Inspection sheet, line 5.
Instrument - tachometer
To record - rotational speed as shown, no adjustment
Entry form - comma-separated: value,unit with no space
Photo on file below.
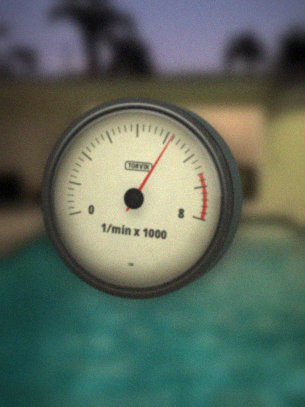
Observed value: 5200,rpm
